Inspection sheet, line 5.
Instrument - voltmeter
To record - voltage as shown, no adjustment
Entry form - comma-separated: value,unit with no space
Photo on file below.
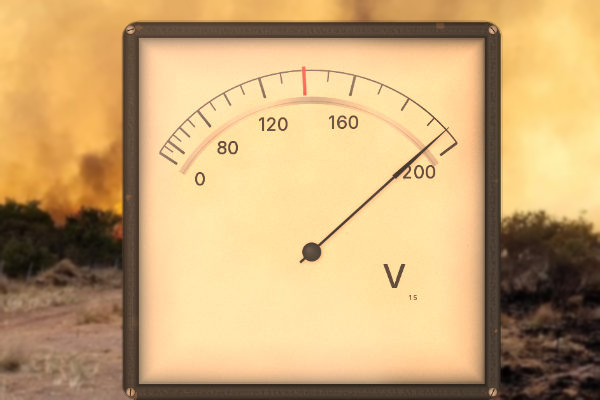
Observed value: 195,V
